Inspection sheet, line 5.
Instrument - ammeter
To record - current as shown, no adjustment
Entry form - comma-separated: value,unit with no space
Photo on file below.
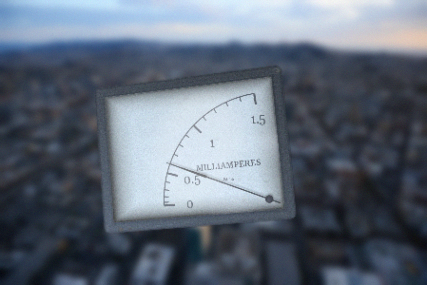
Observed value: 0.6,mA
